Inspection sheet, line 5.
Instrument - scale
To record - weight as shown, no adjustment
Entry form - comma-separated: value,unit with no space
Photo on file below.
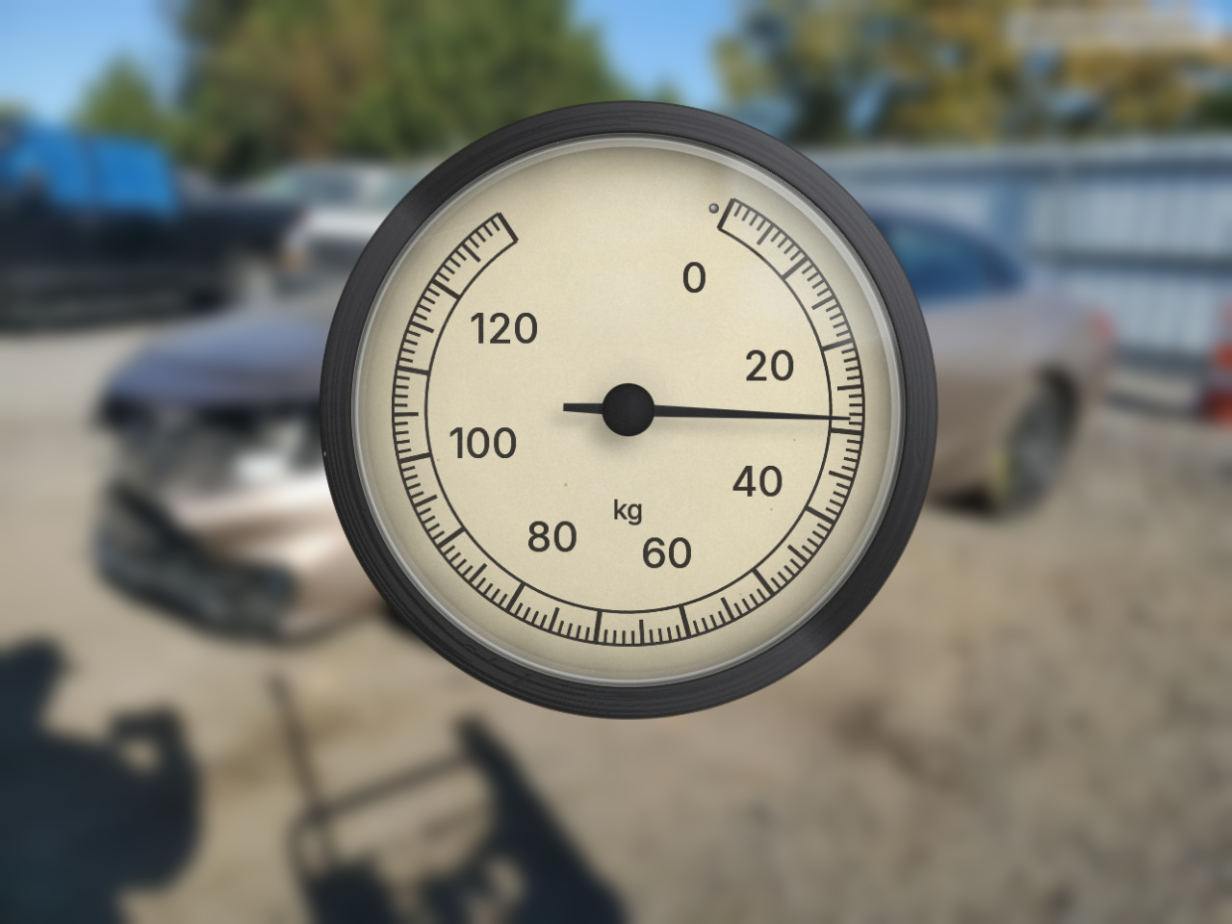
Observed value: 28.5,kg
